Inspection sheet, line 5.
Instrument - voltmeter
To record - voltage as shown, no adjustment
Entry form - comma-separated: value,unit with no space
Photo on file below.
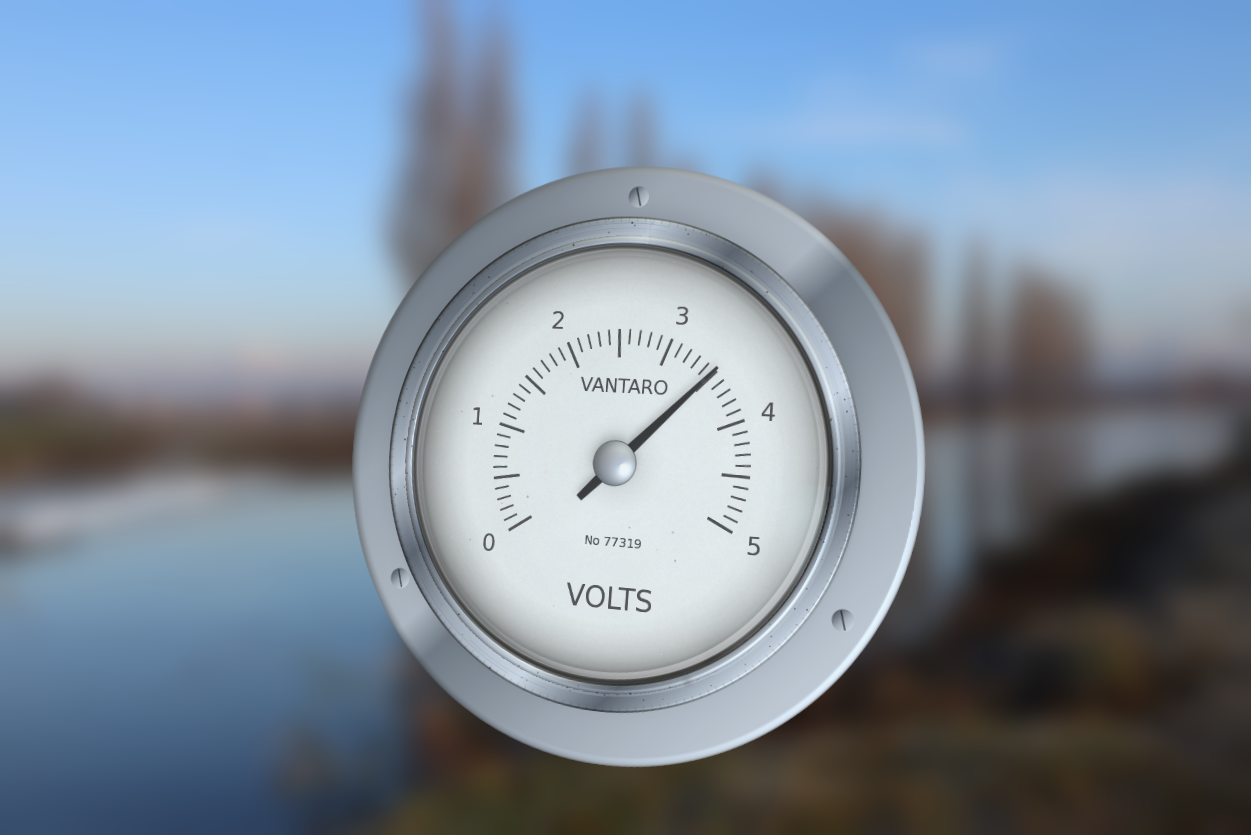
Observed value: 3.5,V
